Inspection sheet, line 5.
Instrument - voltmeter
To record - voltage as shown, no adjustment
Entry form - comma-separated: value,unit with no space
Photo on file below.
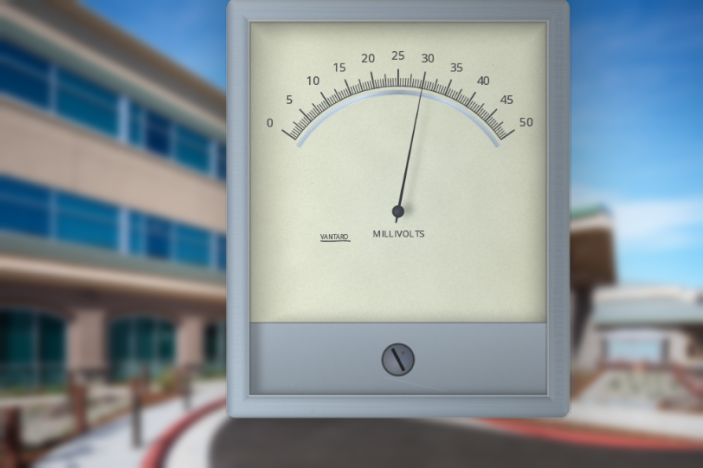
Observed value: 30,mV
